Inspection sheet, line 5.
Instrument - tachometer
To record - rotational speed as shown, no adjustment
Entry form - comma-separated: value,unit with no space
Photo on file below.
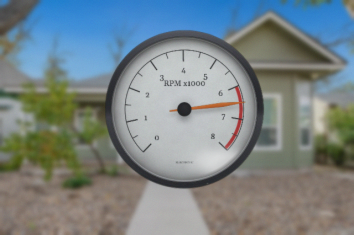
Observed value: 6500,rpm
